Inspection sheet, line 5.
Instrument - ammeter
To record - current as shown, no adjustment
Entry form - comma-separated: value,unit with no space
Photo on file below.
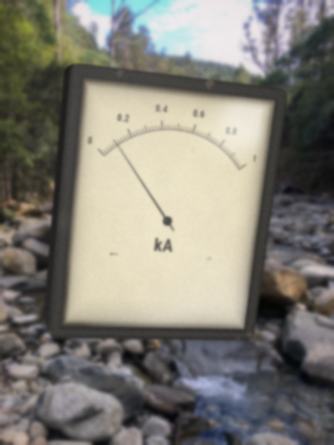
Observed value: 0.1,kA
